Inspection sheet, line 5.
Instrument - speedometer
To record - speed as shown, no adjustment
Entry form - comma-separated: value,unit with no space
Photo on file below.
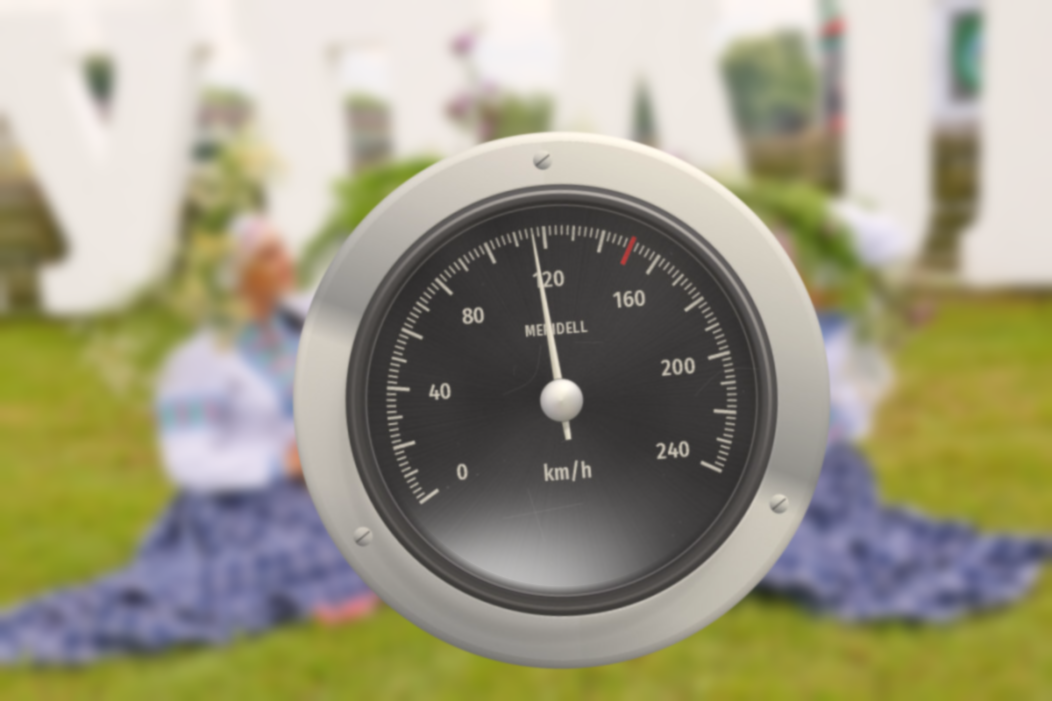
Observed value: 116,km/h
